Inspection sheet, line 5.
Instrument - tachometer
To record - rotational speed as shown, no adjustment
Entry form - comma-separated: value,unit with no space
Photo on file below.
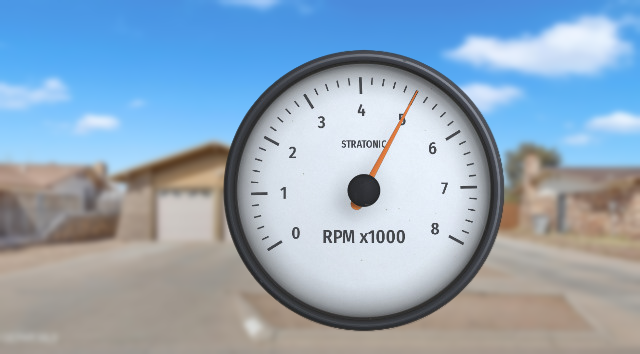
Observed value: 5000,rpm
